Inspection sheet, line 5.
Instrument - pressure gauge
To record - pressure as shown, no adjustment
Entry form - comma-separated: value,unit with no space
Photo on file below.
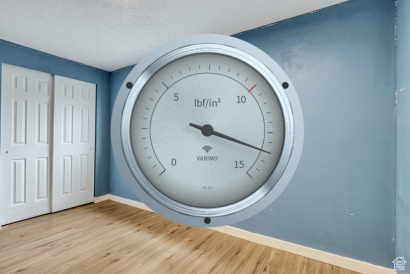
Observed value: 13.5,psi
